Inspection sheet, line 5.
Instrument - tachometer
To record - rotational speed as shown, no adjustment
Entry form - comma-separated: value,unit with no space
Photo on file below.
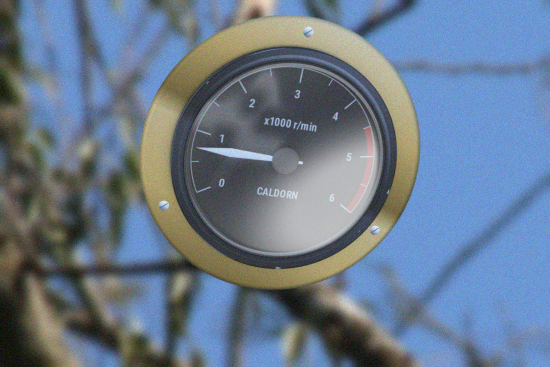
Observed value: 750,rpm
